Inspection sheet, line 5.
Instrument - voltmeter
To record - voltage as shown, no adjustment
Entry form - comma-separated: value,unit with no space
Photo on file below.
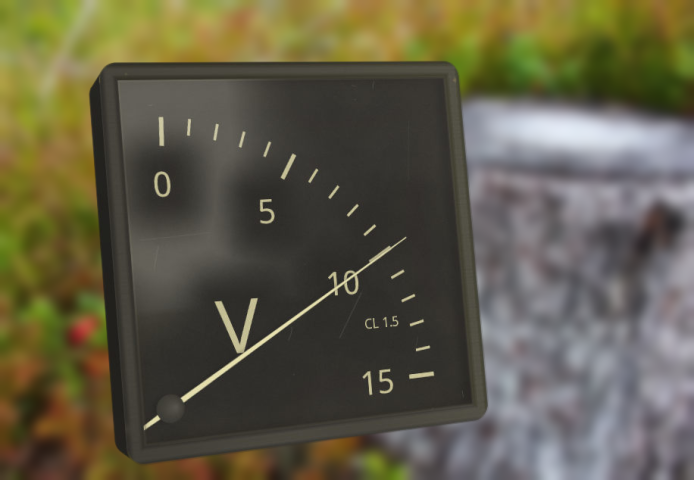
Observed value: 10,V
